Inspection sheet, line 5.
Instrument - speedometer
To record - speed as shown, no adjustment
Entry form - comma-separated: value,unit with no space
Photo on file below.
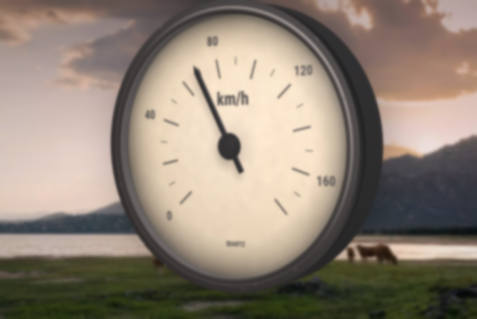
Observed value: 70,km/h
